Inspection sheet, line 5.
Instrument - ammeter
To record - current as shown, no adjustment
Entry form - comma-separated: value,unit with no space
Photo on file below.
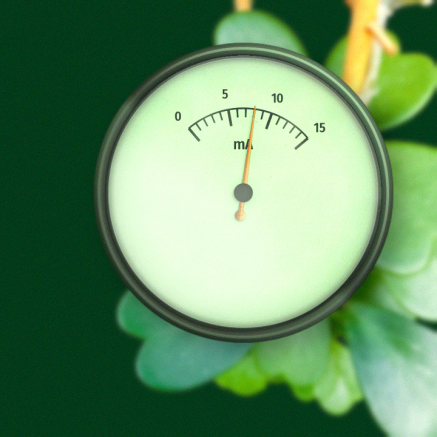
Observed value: 8,mA
